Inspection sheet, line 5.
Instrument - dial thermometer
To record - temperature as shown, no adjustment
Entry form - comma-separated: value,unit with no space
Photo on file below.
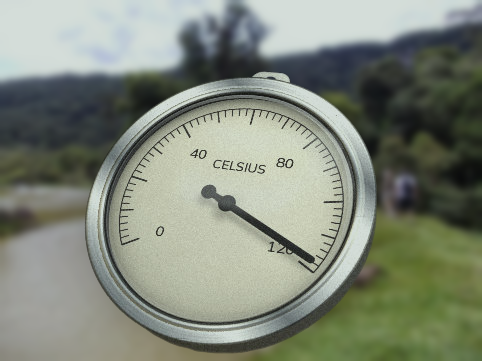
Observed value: 118,°C
